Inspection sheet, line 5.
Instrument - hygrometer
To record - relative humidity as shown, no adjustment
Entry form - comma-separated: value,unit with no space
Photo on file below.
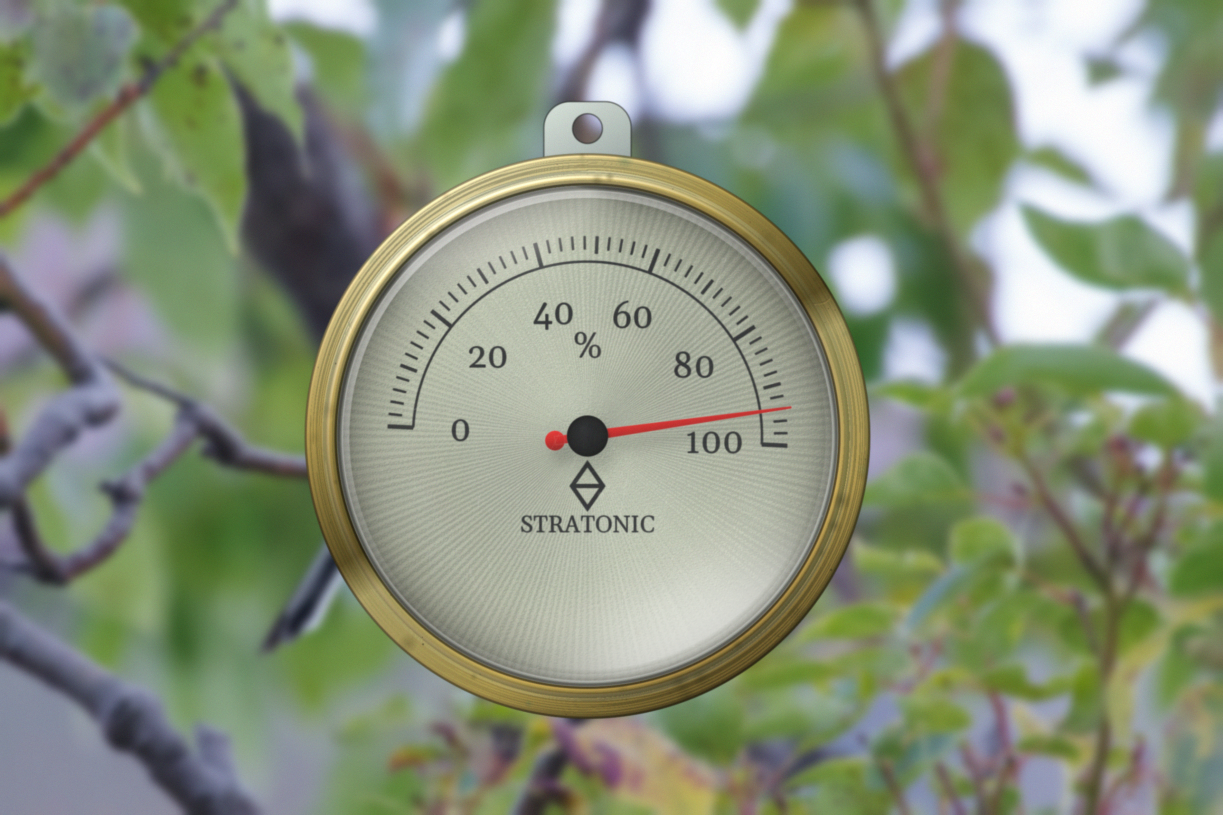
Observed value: 94,%
